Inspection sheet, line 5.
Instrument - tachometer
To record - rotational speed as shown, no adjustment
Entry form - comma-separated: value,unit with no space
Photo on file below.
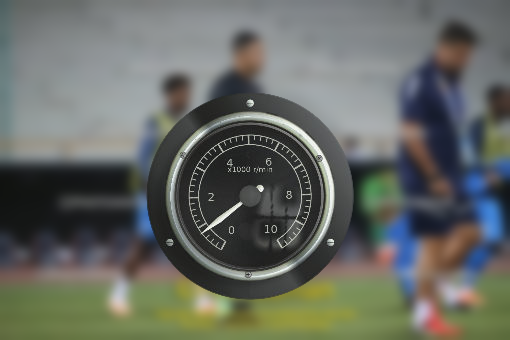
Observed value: 800,rpm
